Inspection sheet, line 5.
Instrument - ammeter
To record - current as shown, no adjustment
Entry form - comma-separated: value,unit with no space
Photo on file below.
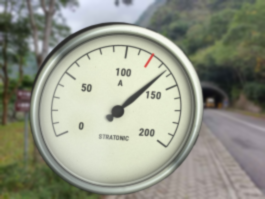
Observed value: 135,A
